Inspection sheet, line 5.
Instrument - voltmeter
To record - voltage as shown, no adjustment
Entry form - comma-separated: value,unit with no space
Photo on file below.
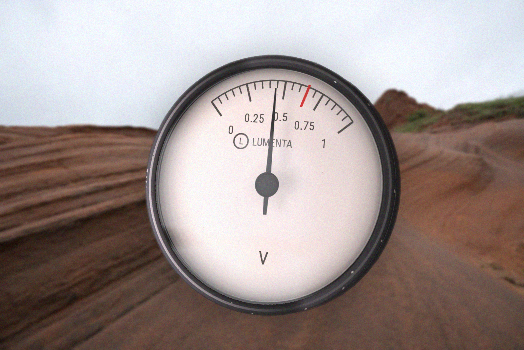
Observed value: 0.45,V
